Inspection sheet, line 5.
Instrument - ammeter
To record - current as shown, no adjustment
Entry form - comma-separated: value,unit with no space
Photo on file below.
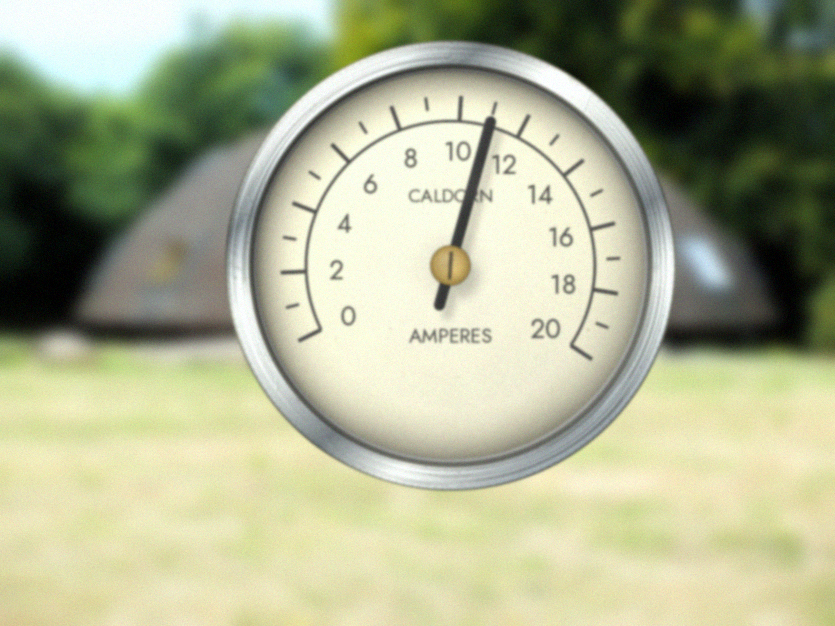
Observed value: 11,A
